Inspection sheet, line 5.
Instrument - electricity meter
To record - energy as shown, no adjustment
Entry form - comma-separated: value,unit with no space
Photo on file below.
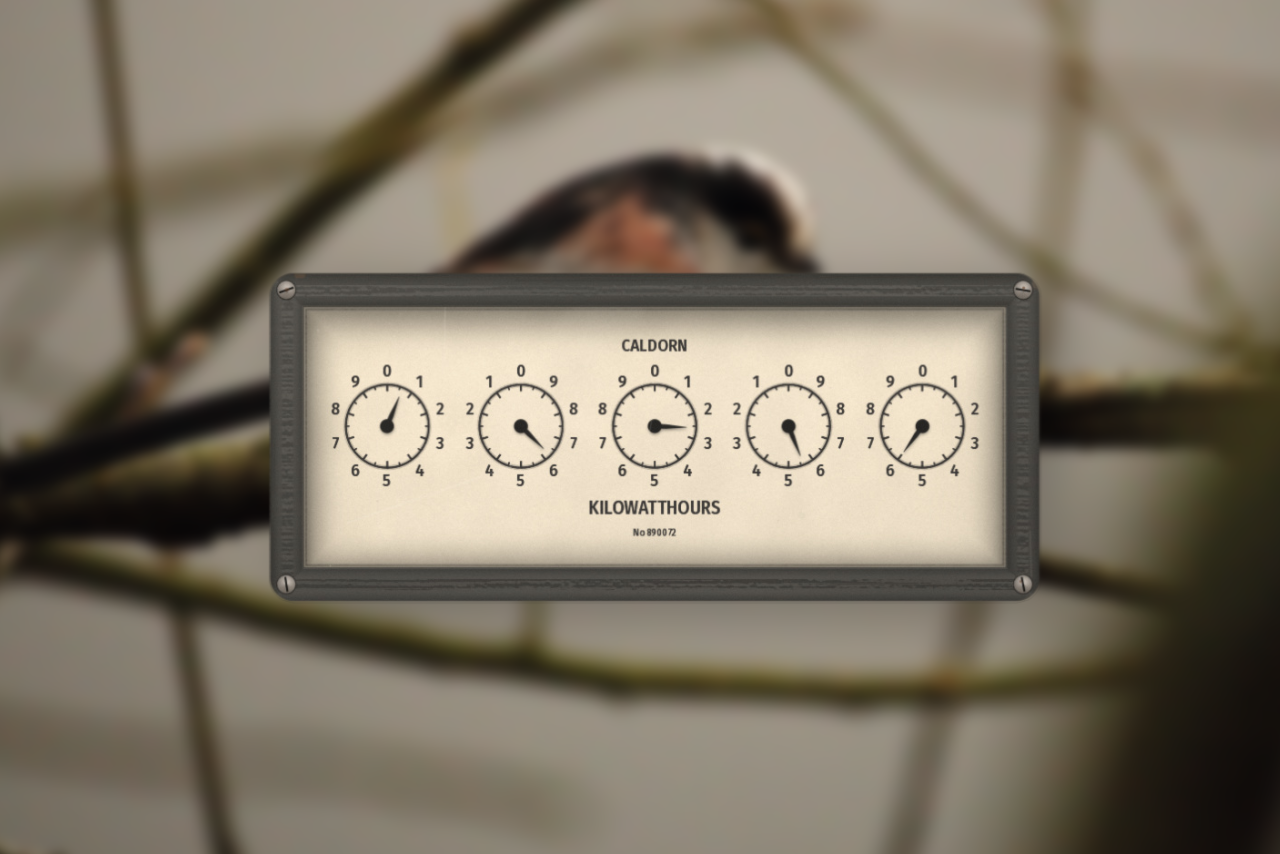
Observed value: 6256,kWh
